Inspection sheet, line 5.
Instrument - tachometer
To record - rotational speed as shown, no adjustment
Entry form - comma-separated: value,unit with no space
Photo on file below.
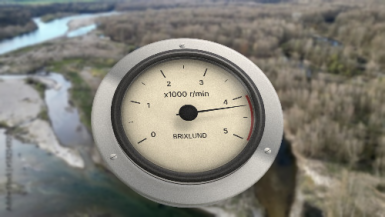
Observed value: 4250,rpm
